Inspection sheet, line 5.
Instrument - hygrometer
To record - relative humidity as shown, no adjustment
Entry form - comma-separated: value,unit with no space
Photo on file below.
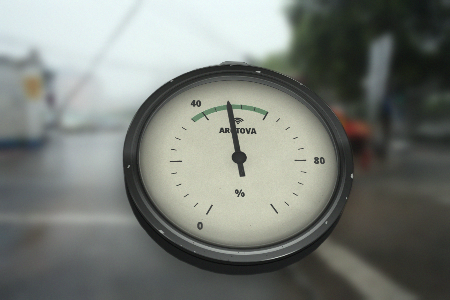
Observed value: 48,%
